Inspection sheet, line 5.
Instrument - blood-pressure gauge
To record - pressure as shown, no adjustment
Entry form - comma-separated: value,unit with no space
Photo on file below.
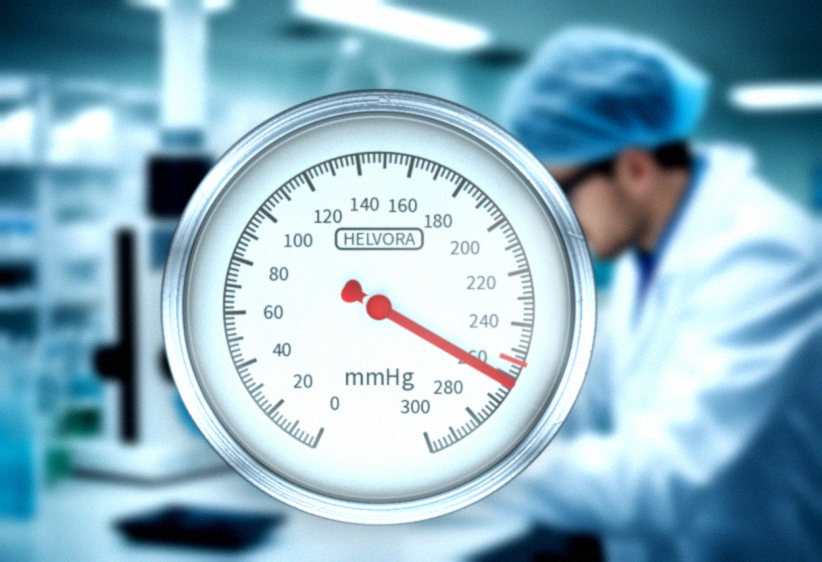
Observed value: 262,mmHg
